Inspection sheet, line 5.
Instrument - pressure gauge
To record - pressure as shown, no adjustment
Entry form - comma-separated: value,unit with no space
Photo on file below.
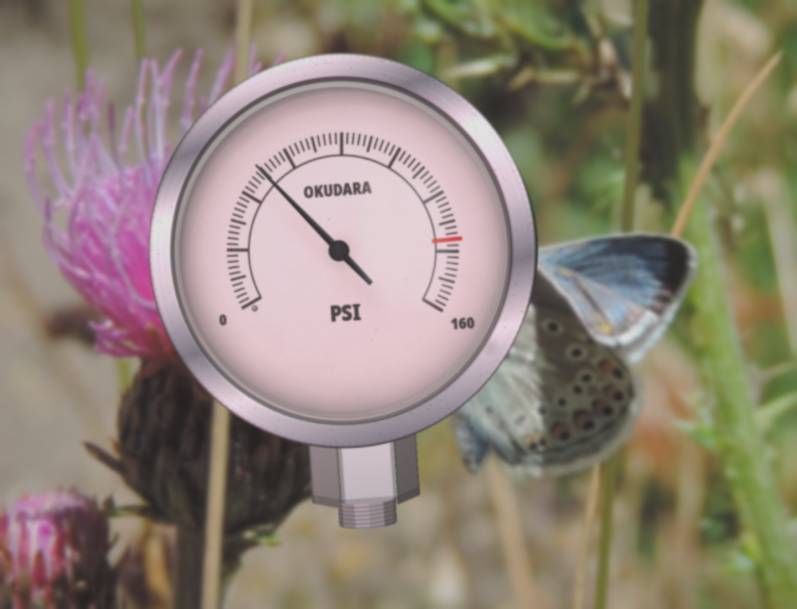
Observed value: 50,psi
